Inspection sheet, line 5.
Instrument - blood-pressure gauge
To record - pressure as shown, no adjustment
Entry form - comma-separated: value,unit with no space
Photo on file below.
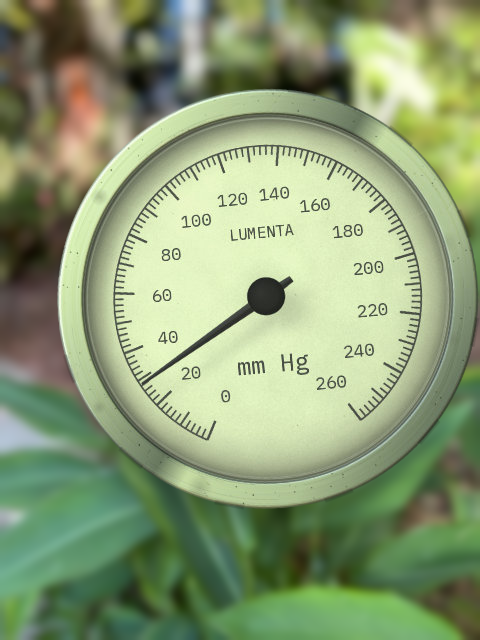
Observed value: 28,mmHg
